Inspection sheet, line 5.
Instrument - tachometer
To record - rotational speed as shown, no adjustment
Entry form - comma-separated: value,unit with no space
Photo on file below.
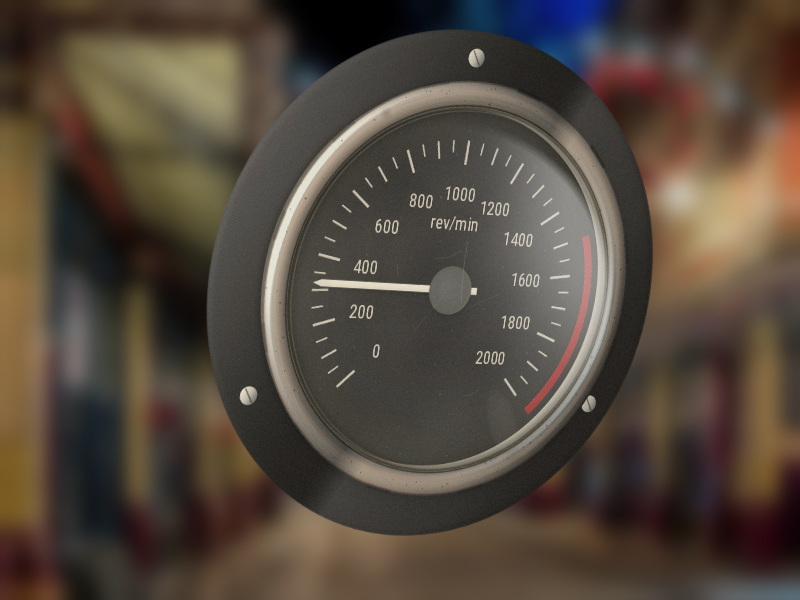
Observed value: 325,rpm
